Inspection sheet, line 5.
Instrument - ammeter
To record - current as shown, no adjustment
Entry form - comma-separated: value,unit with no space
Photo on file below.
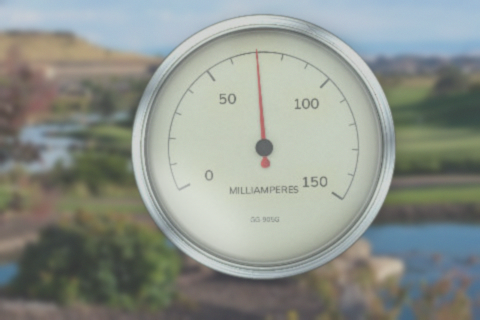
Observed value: 70,mA
